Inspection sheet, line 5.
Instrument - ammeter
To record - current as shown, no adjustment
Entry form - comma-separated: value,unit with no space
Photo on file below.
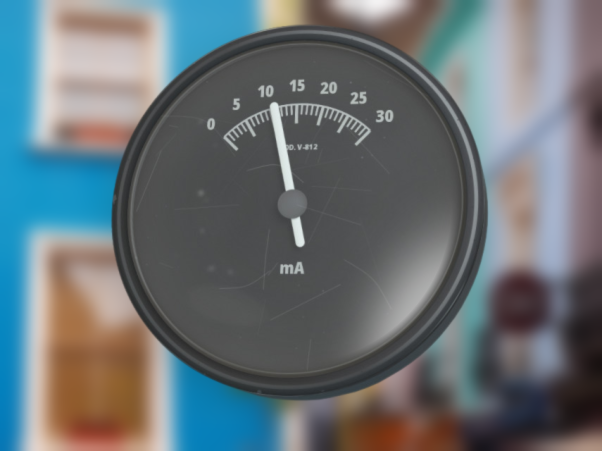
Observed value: 11,mA
